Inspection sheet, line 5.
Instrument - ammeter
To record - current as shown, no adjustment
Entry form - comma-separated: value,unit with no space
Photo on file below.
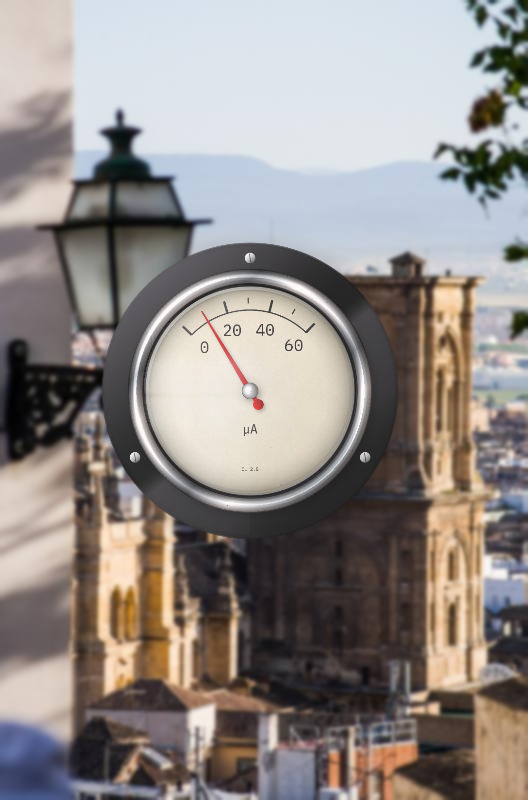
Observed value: 10,µA
